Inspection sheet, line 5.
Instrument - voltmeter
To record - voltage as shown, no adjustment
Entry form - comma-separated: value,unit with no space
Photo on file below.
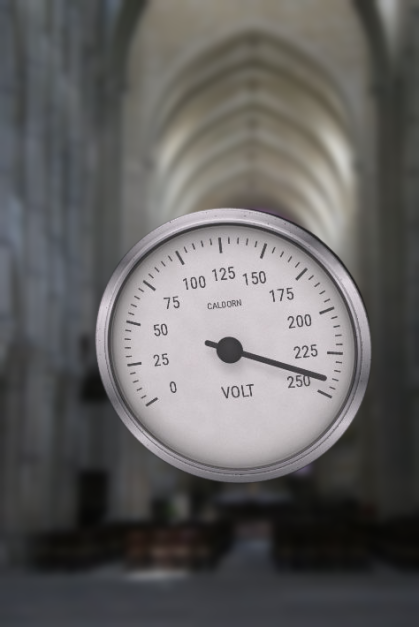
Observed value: 240,V
